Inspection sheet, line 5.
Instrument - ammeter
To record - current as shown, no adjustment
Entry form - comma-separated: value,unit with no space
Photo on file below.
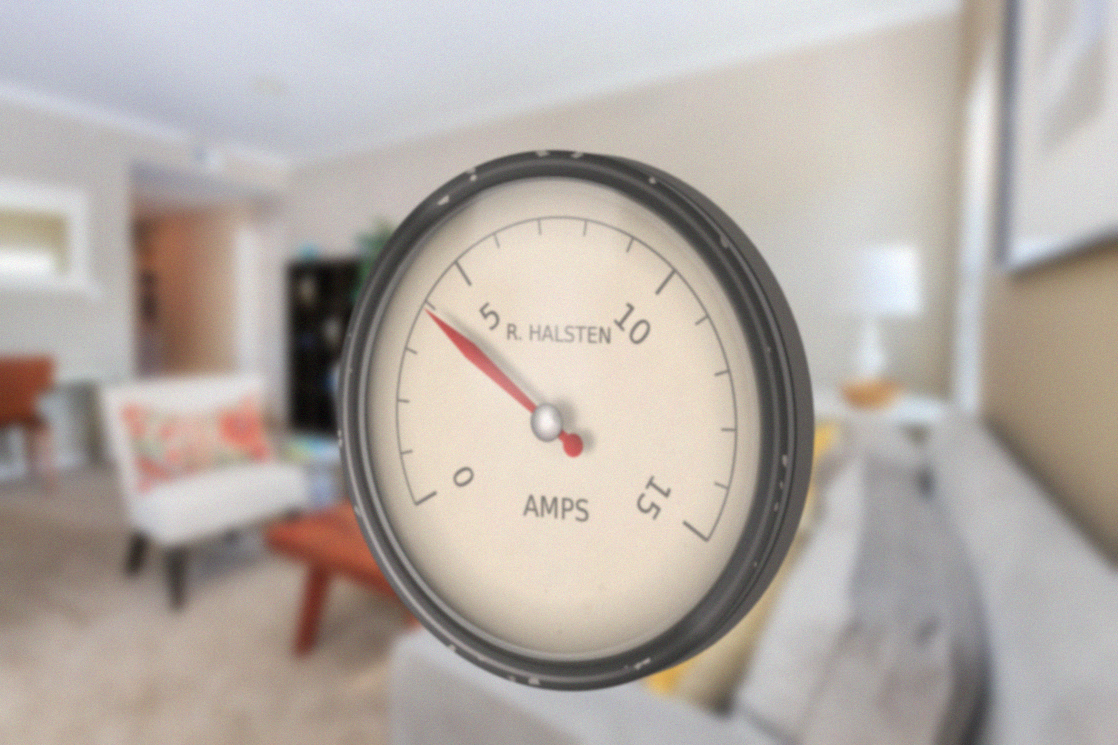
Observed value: 4,A
